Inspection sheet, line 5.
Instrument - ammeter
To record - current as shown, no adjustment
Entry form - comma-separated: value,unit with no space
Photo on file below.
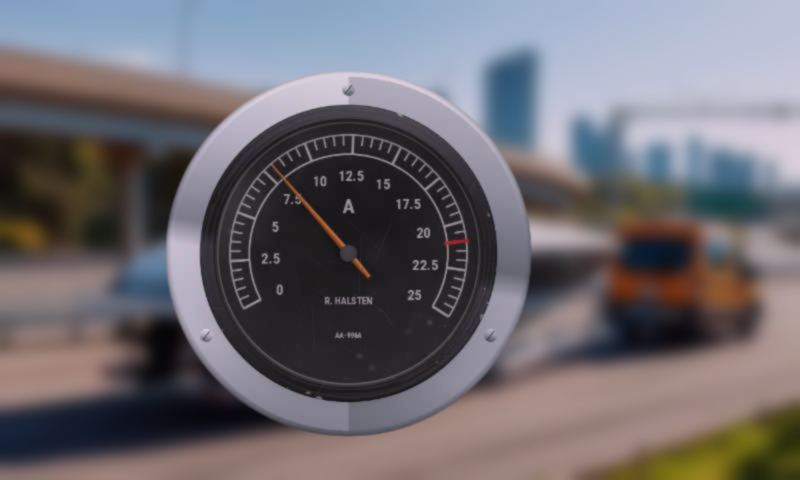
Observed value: 8,A
